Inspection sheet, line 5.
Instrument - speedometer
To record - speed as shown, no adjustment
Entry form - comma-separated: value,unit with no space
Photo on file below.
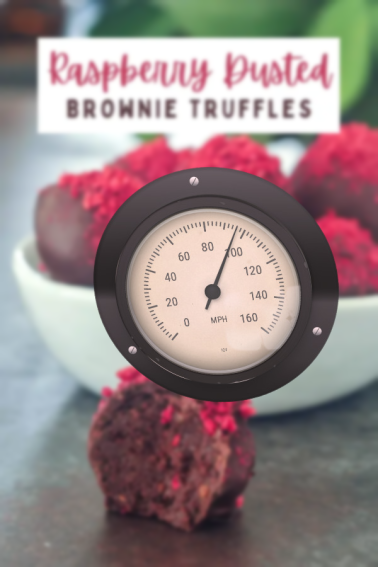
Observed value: 96,mph
